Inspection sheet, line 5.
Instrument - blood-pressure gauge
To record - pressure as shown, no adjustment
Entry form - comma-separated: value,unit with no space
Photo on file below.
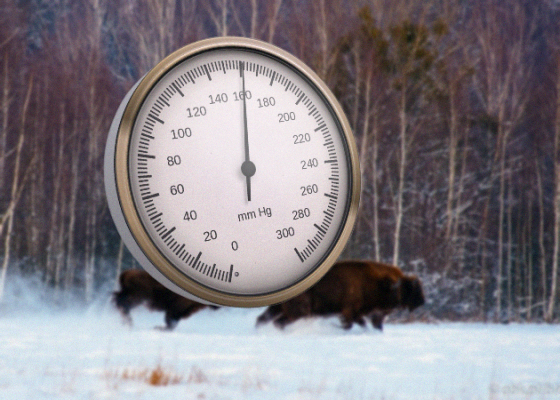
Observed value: 160,mmHg
